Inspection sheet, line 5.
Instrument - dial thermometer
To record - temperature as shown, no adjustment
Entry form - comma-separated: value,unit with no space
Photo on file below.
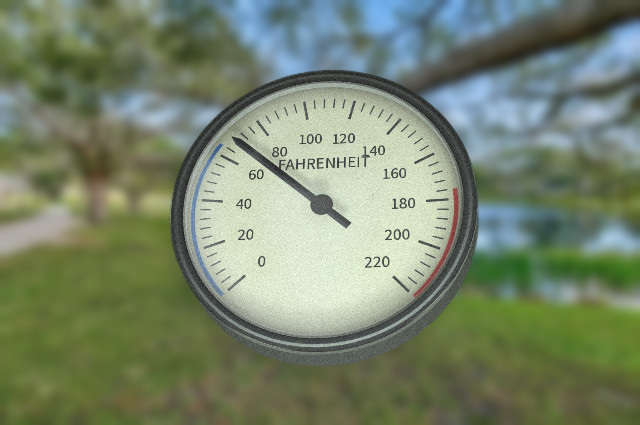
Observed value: 68,°F
